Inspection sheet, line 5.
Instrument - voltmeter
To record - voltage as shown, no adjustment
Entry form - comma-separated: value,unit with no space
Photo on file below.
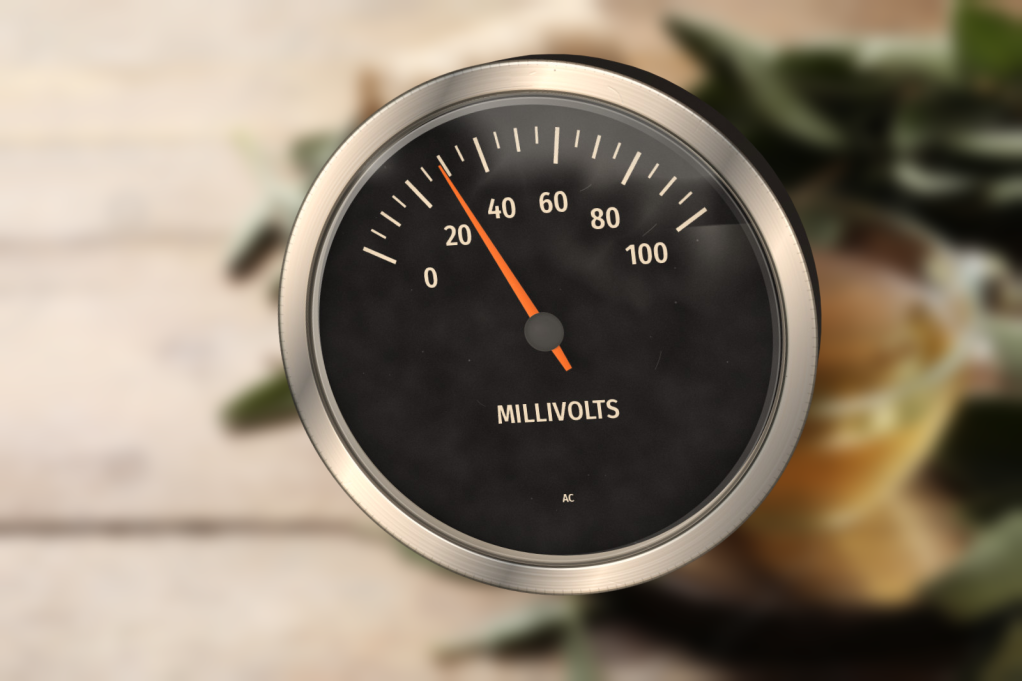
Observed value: 30,mV
